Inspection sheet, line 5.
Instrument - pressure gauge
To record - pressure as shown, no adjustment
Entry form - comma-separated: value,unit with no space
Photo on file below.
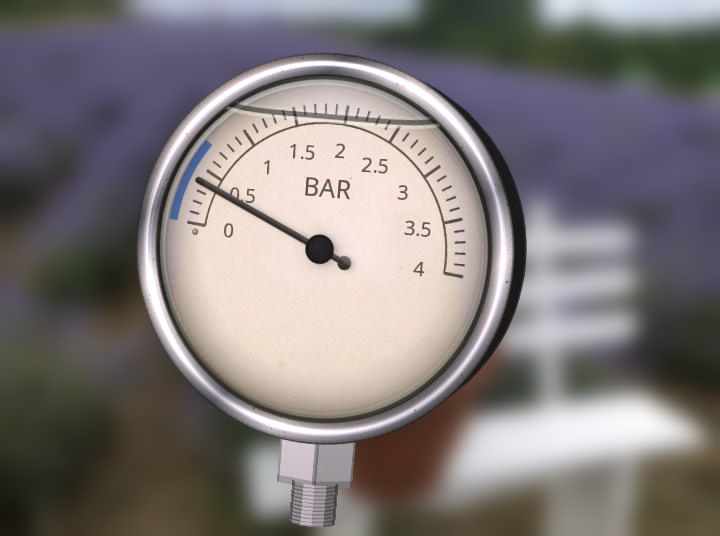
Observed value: 0.4,bar
